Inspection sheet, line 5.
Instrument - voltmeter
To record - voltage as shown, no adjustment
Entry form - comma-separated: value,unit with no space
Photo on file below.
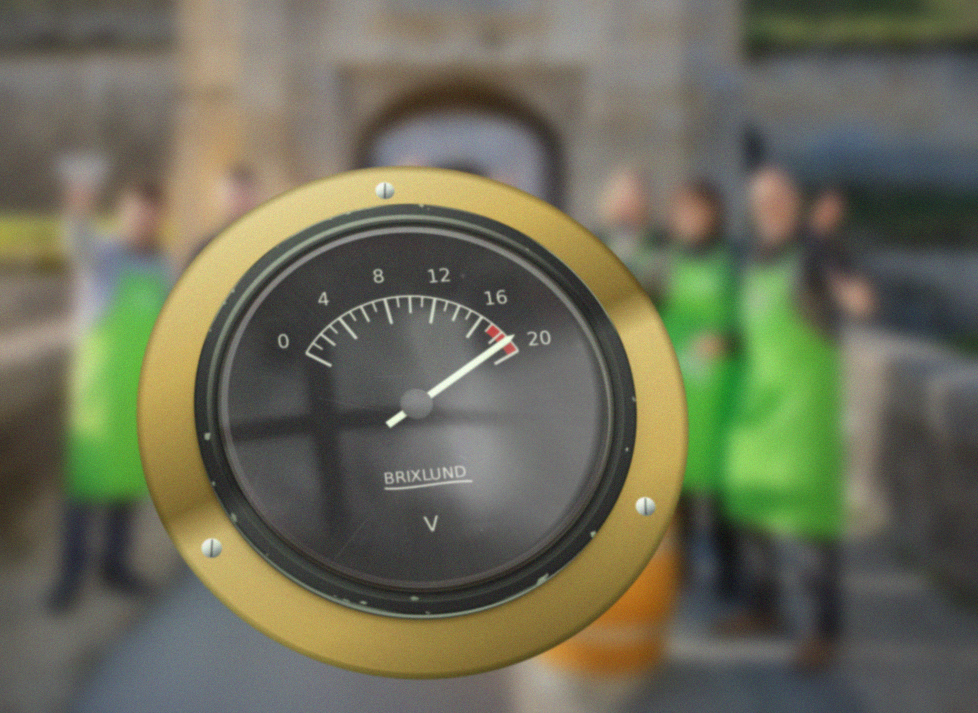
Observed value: 19,V
